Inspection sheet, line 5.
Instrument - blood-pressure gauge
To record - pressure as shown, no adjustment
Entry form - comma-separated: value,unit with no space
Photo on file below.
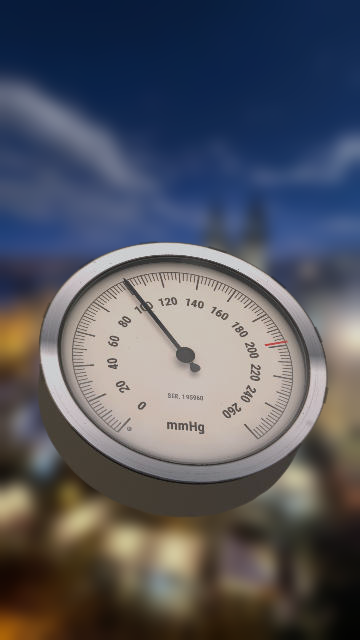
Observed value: 100,mmHg
